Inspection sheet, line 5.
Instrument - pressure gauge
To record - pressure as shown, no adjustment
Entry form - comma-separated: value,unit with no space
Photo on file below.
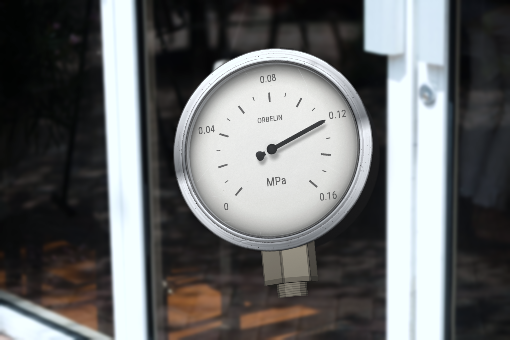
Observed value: 0.12,MPa
